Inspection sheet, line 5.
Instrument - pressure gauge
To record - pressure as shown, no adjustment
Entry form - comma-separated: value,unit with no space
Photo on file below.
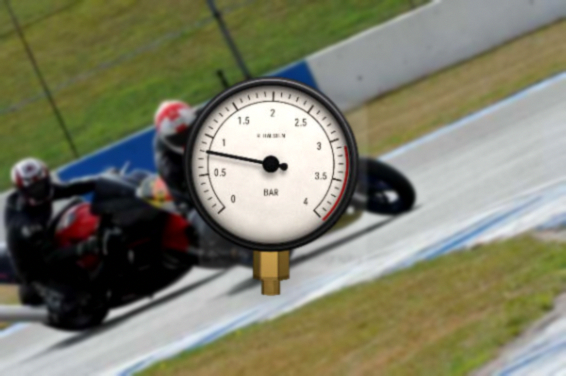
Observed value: 0.8,bar
